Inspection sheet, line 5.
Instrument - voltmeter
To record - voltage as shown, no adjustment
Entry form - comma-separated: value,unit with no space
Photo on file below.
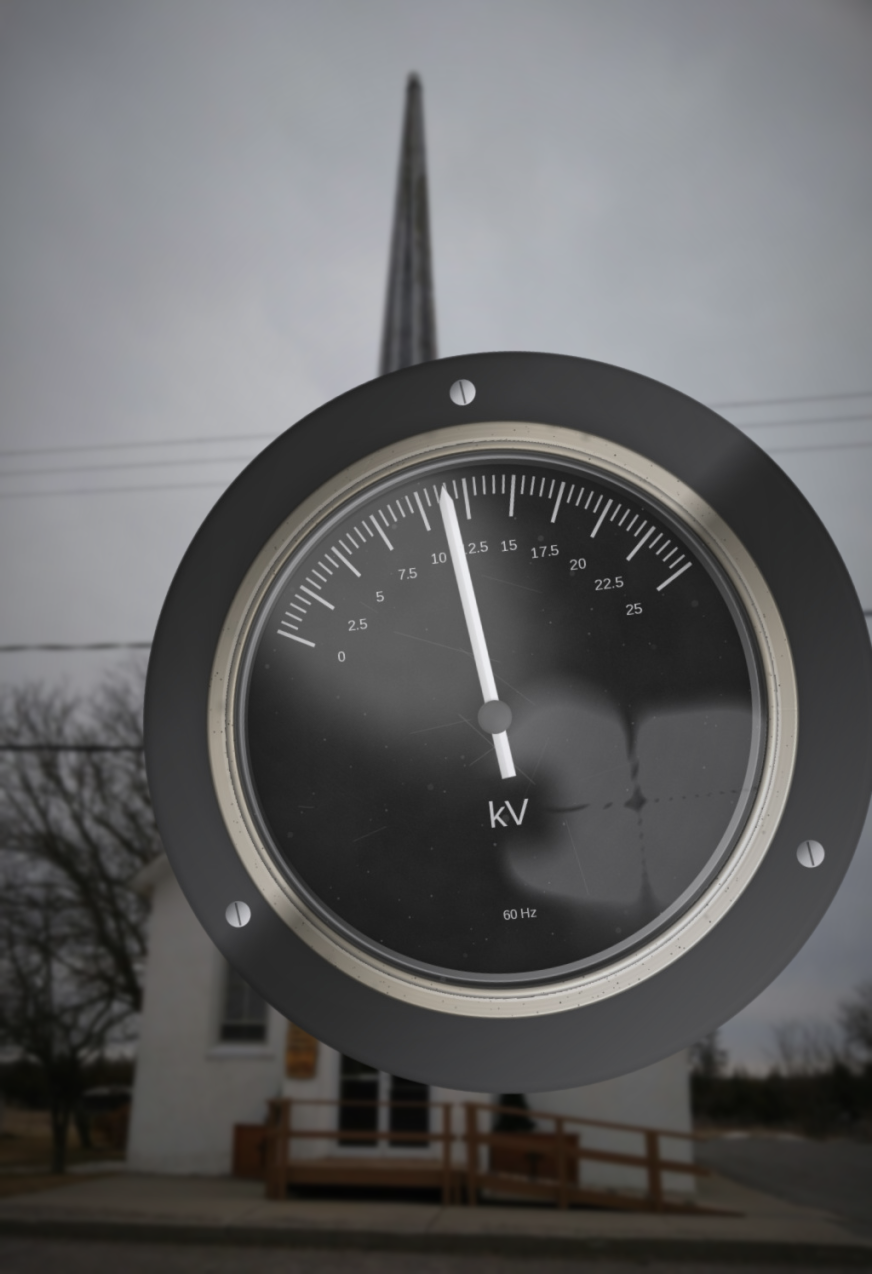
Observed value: 11.5,kV
